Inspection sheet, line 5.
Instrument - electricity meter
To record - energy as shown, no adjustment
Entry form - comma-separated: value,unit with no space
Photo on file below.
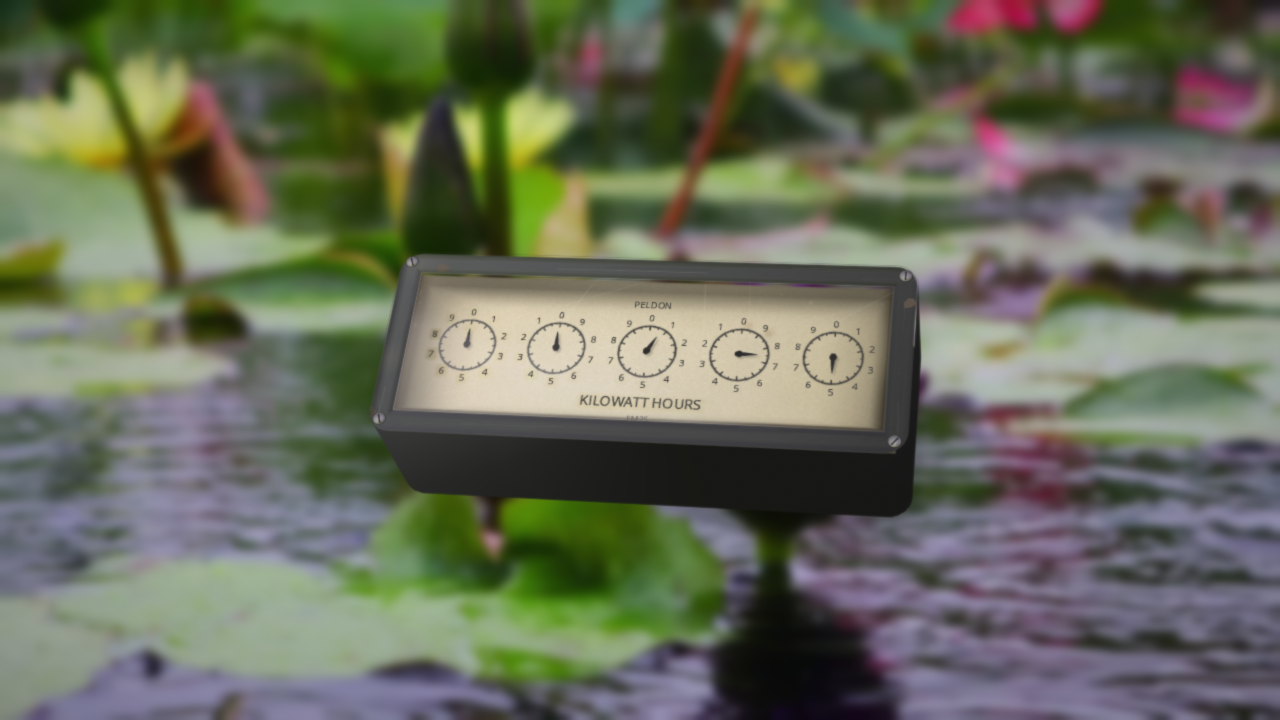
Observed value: 75,kWh
